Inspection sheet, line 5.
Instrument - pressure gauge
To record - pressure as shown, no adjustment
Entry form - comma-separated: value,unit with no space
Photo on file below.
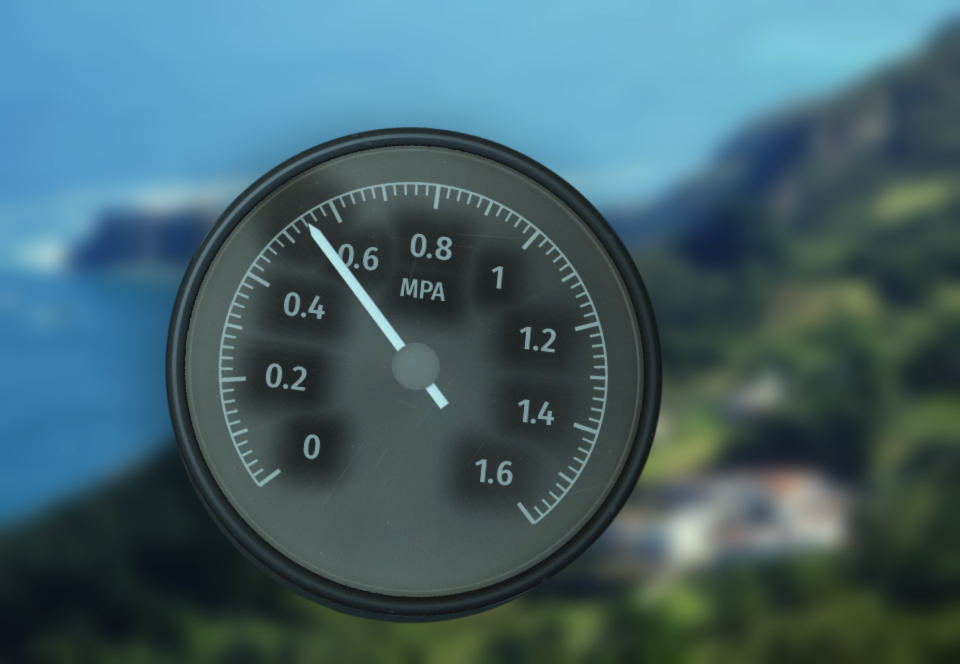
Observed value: 0.54,MPa
